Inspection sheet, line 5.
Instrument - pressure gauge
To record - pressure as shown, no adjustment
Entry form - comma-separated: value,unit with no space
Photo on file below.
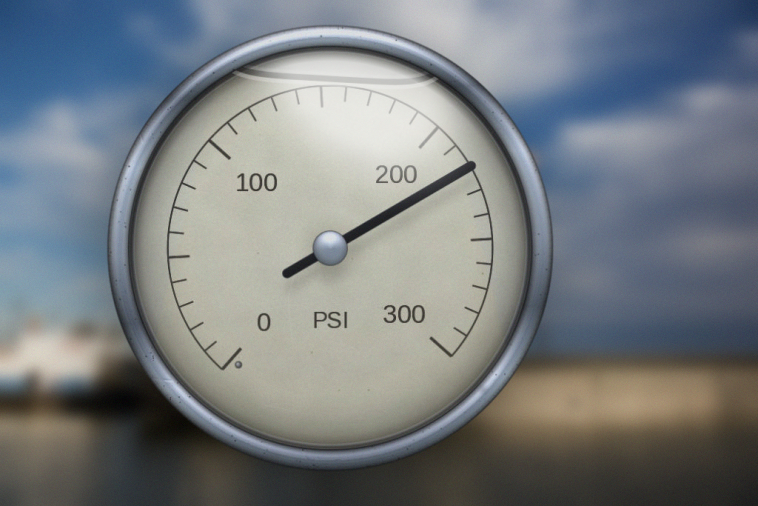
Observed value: 220,psi
